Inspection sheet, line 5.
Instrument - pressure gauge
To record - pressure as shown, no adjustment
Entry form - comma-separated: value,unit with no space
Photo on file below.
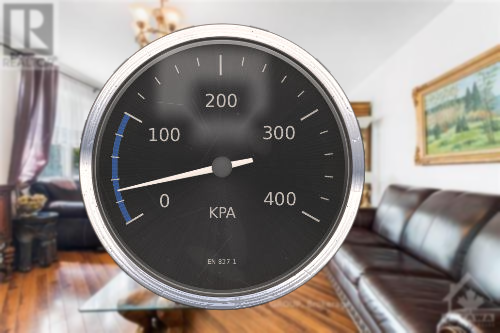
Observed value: 30,kPa
